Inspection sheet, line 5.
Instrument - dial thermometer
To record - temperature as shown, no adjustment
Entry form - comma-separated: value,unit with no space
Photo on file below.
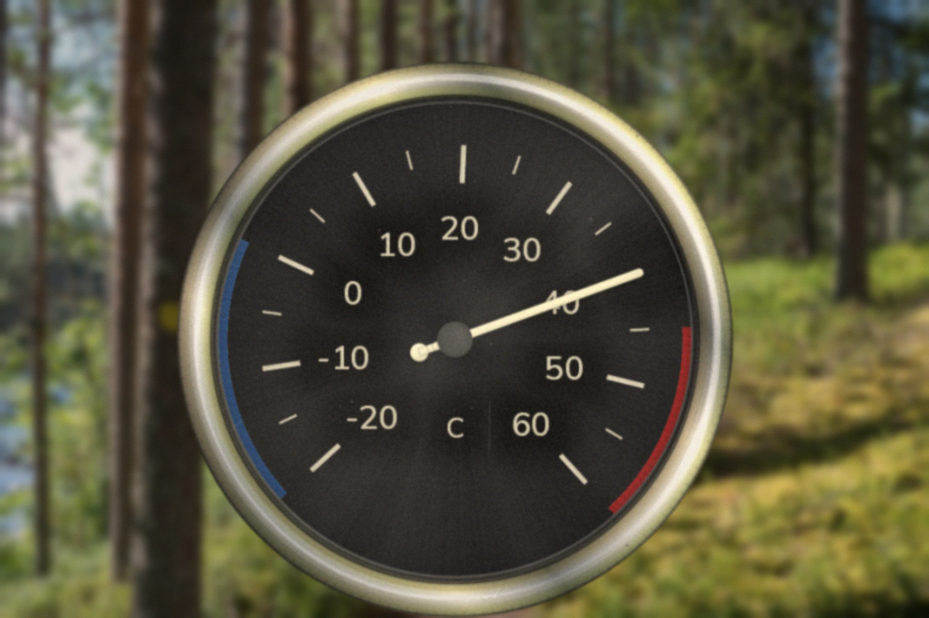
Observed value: 40,°C
